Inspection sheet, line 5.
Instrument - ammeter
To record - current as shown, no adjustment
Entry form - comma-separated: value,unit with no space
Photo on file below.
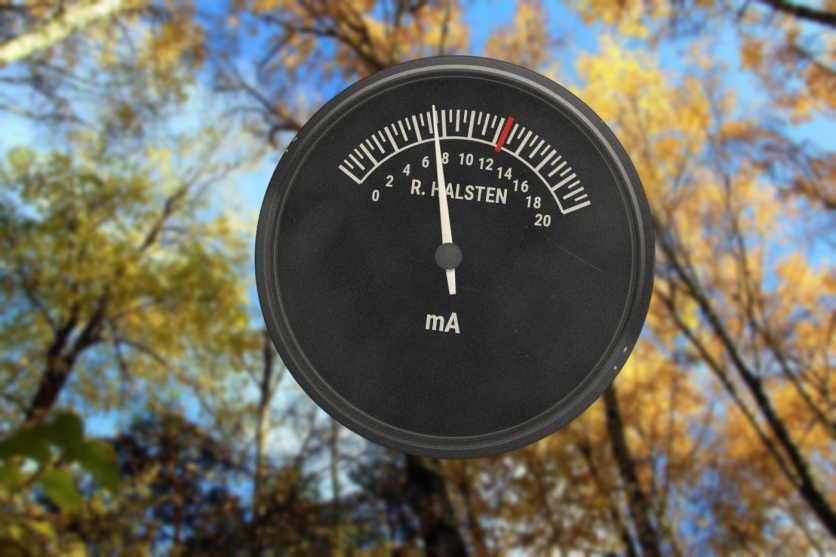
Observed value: 7.5,mA
